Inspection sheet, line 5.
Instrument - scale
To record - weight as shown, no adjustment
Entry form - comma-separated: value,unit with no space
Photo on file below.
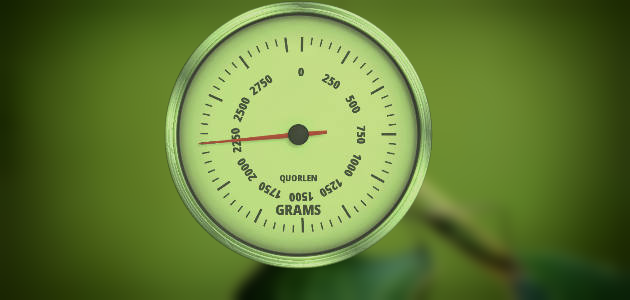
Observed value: 2250,g
